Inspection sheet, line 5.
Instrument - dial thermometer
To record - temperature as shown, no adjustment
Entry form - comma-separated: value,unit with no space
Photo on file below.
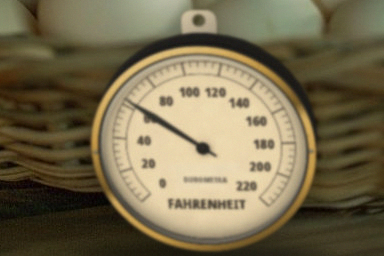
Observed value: 64,°F
